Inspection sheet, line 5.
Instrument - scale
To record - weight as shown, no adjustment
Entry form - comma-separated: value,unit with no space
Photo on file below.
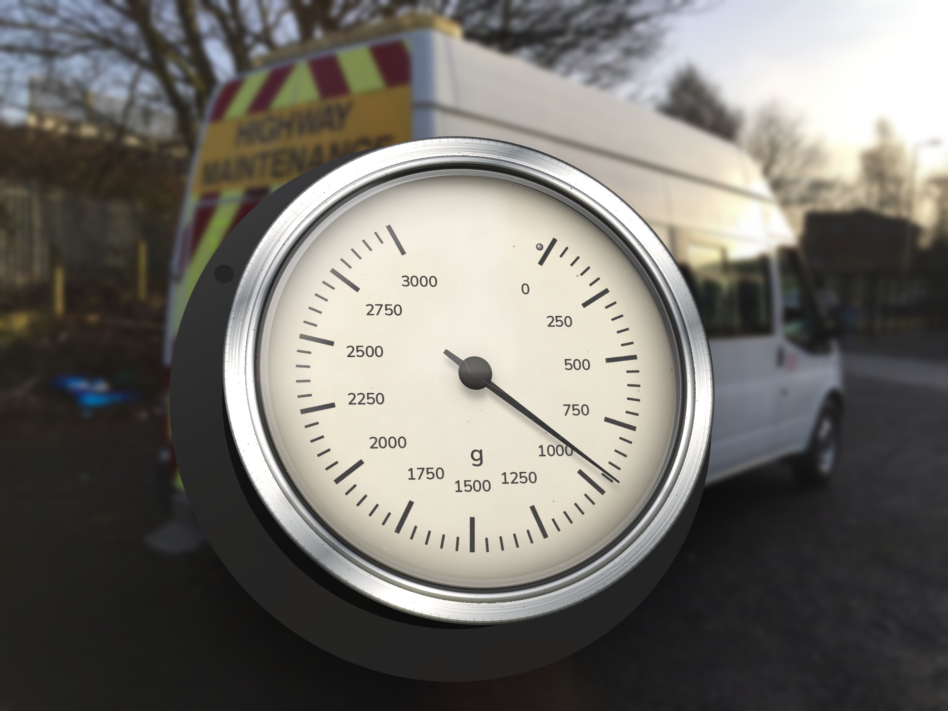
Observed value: 950,g
